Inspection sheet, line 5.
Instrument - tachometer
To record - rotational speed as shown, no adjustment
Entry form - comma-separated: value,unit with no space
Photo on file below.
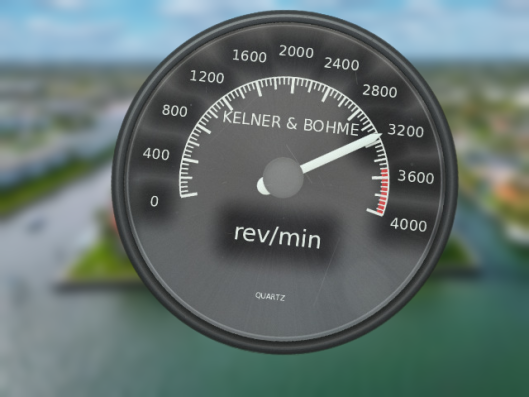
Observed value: 3150,rpm
